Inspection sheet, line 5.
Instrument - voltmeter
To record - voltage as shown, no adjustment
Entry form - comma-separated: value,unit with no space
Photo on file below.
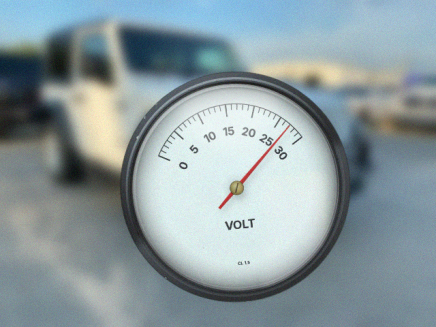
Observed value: 27,V
